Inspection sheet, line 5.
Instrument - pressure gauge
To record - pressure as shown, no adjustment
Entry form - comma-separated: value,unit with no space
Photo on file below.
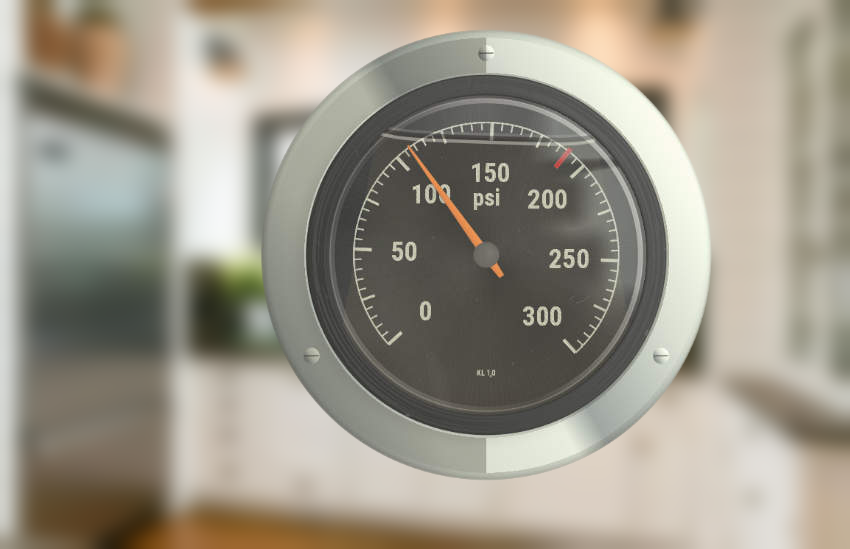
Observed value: 107.5,psi
